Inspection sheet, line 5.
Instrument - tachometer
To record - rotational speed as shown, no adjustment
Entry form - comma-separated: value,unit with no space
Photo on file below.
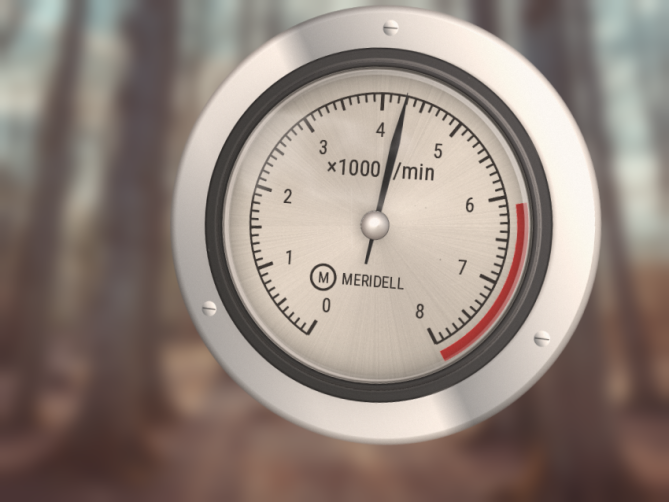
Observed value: 4300,rpm
